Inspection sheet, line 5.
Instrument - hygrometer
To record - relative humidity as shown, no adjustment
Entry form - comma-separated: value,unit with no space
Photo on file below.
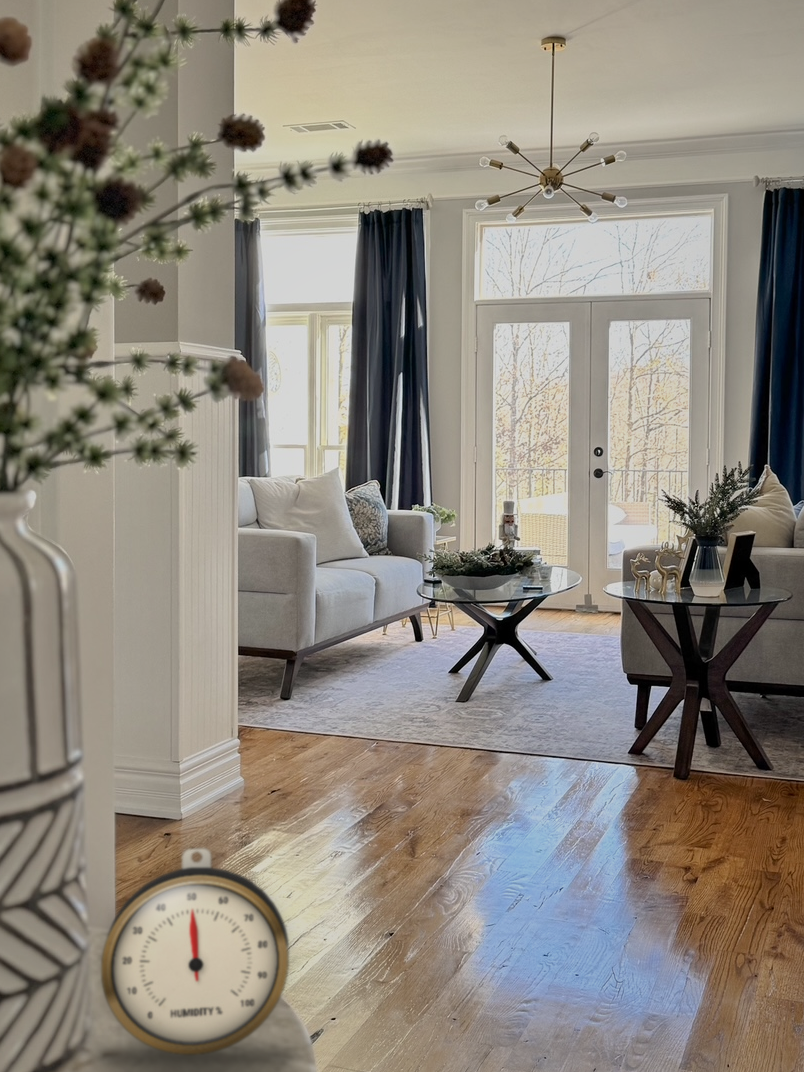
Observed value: 50,%
